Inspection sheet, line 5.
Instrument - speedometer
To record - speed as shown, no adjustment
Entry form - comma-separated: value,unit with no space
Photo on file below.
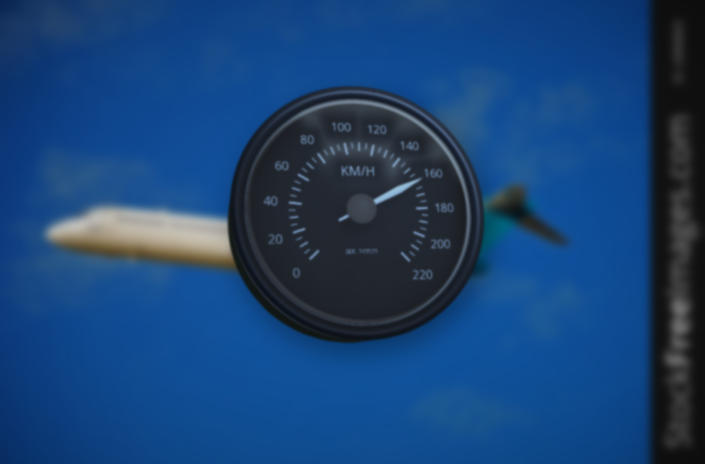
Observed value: 160,km/h
